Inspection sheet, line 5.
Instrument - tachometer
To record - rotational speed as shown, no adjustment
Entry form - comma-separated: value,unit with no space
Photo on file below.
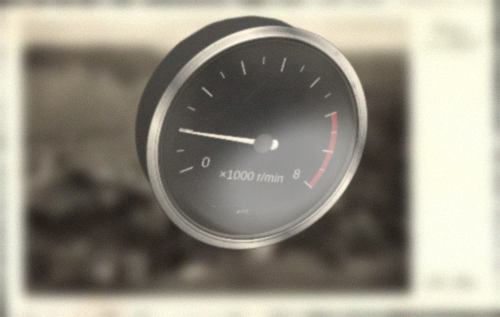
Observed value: 1000,rpm
